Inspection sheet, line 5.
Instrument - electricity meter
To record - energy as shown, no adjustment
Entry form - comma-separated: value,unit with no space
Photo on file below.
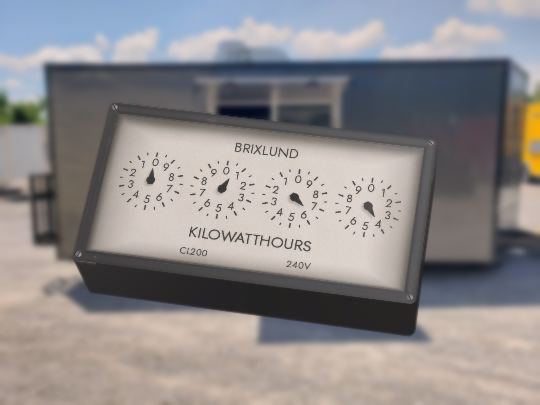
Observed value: 64,kWh
